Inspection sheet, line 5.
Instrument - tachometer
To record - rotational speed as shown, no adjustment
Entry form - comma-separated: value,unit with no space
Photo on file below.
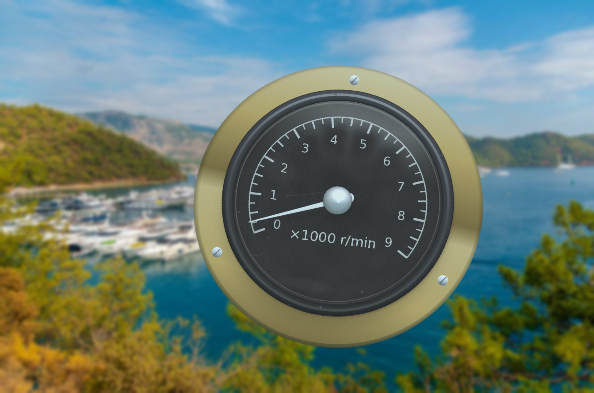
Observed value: 250,rpm
